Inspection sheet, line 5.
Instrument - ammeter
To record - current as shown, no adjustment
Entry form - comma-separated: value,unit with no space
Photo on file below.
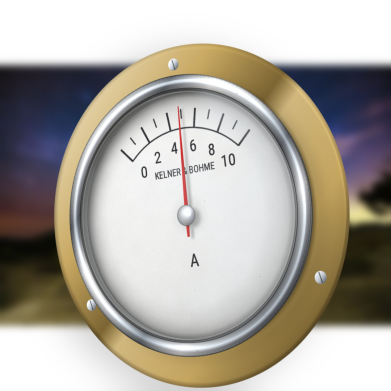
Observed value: 5,A
